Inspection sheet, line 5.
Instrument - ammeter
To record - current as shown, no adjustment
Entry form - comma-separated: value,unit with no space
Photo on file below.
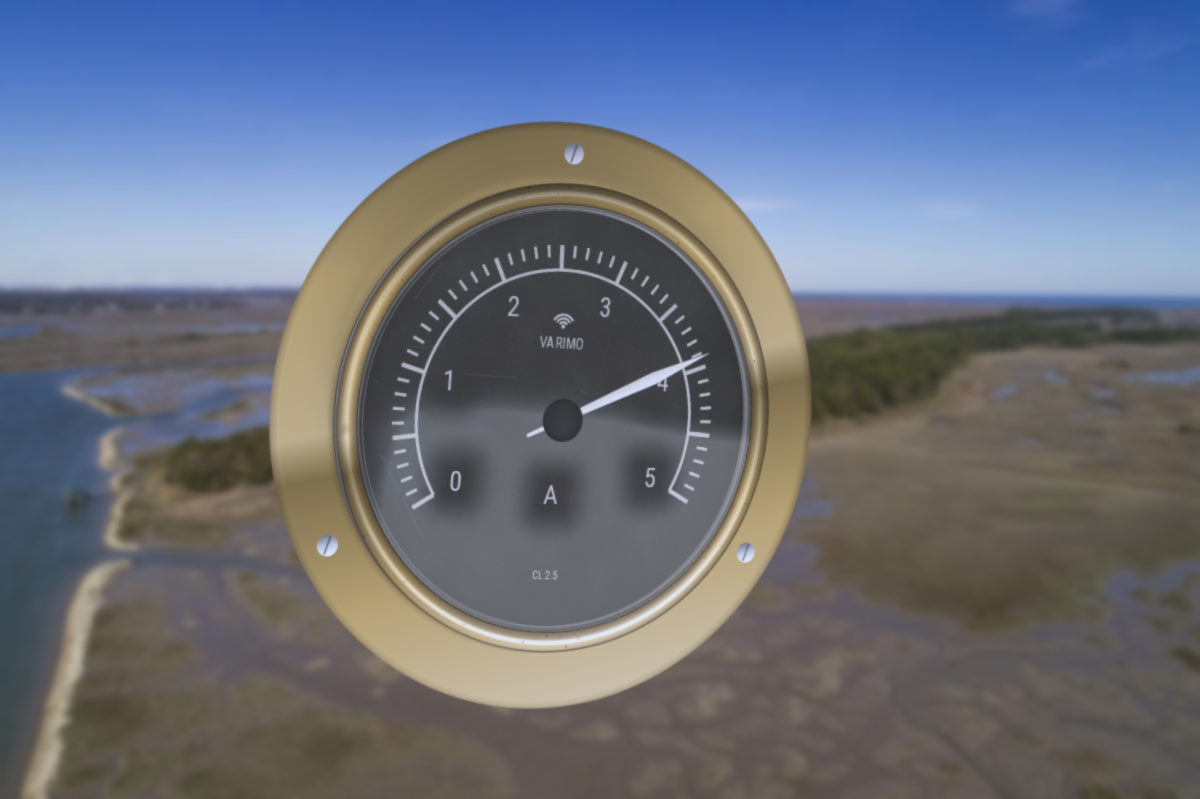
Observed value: 3.9,A
